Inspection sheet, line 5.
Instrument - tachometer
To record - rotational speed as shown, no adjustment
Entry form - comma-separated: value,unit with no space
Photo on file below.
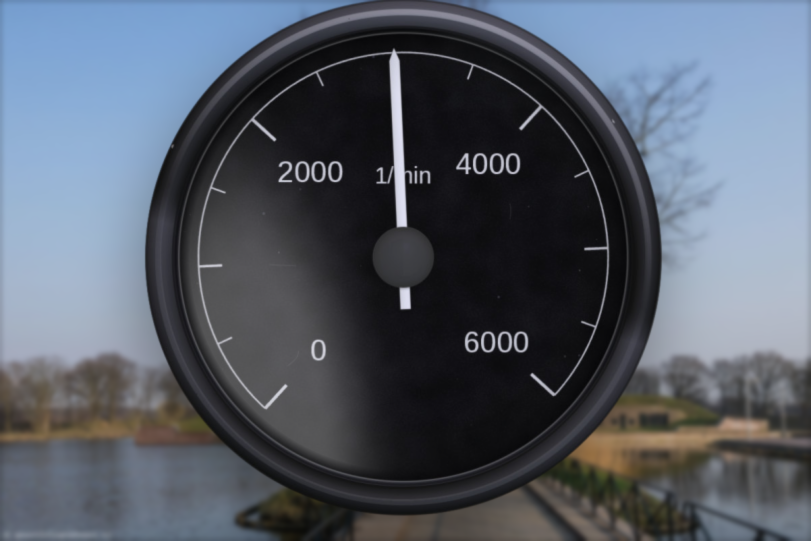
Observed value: 3000,rpm
